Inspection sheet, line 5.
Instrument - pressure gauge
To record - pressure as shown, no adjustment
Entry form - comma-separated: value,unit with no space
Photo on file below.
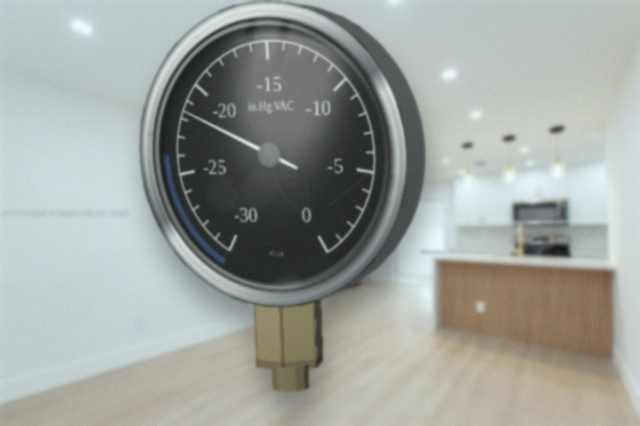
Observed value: -21.5,inHg
